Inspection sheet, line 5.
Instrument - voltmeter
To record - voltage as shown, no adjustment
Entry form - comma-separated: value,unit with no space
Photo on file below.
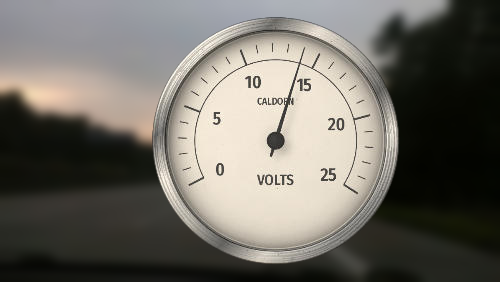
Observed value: 14,V
